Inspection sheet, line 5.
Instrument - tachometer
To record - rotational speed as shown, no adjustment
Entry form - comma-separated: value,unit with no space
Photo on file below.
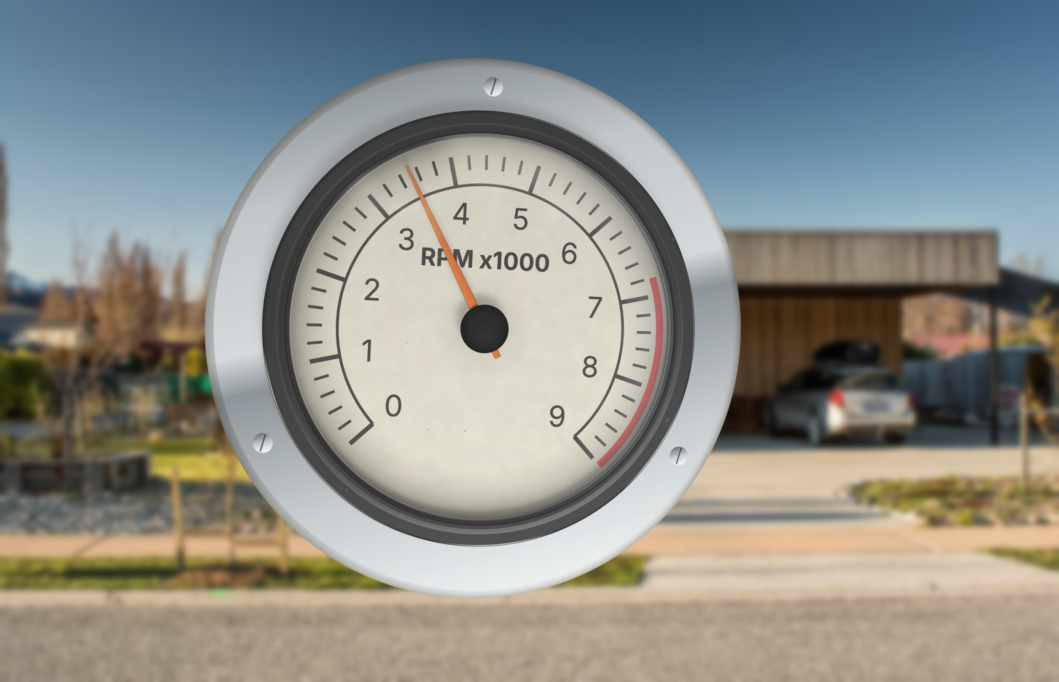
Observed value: 3500,rpm
